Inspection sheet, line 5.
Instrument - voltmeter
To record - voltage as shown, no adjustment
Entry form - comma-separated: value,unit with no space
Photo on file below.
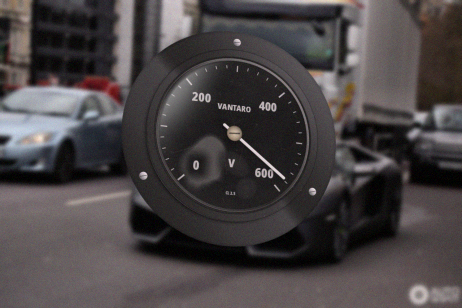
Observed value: 580,V
